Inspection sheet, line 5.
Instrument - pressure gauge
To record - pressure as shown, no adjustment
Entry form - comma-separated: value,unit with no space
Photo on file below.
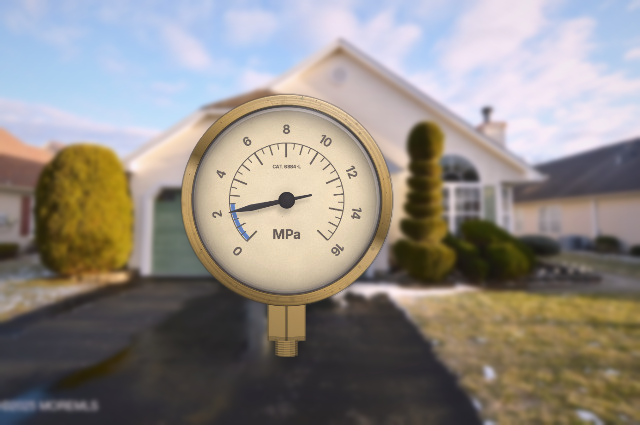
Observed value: 2,MPa
